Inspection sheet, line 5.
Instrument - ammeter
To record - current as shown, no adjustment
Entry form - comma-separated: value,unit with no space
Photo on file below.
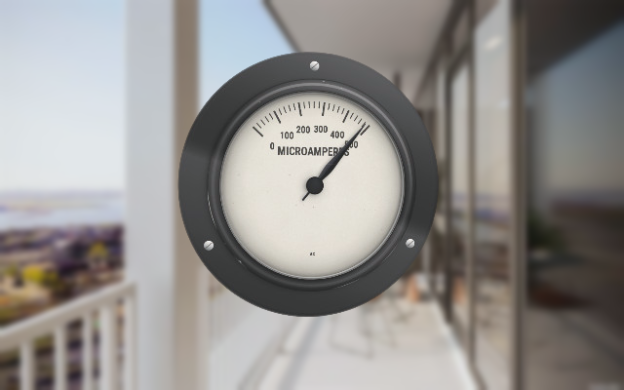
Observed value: 480,µA
